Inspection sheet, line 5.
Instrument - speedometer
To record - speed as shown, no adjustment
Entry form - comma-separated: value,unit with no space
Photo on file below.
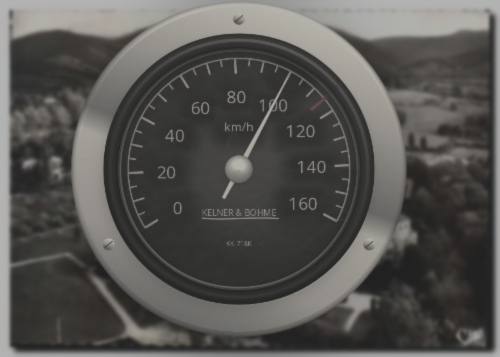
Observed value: 100,km/h
